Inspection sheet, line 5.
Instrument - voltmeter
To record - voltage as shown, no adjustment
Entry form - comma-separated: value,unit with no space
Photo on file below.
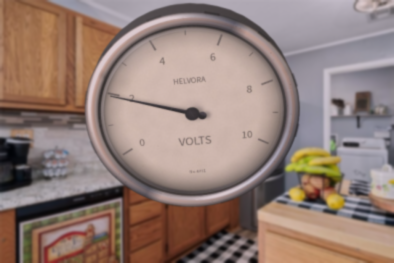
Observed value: 2,V
